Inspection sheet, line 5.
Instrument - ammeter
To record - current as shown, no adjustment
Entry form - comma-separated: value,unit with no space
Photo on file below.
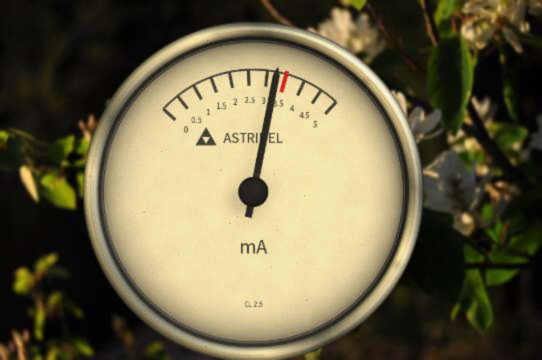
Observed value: 3.25,mA
